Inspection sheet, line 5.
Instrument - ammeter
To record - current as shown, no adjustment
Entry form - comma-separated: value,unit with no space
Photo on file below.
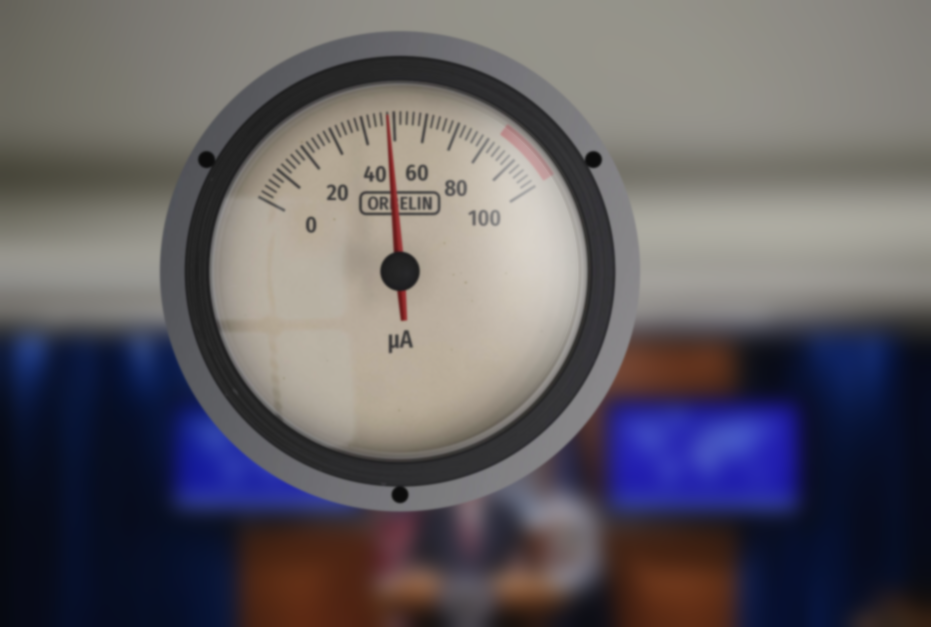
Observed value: 48,µA
